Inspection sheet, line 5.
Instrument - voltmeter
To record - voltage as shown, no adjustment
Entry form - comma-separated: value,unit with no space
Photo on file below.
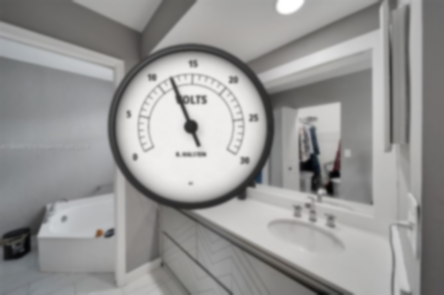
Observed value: 12,V
